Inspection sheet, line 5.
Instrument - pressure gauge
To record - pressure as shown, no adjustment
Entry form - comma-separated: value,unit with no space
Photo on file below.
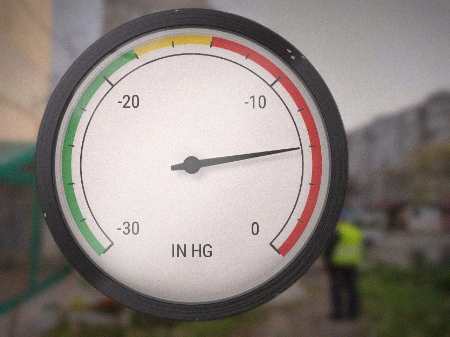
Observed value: -6,inHg
